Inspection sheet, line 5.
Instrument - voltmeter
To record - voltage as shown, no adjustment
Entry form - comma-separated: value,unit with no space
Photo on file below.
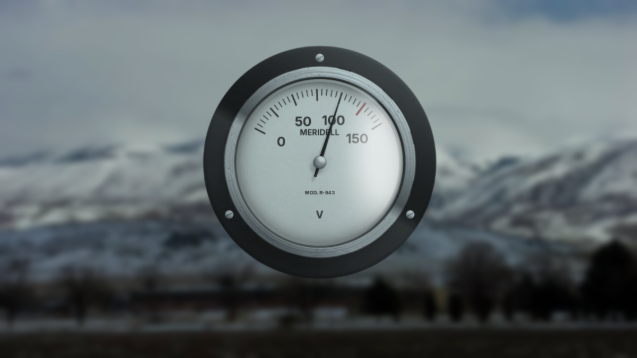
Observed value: 100,V
